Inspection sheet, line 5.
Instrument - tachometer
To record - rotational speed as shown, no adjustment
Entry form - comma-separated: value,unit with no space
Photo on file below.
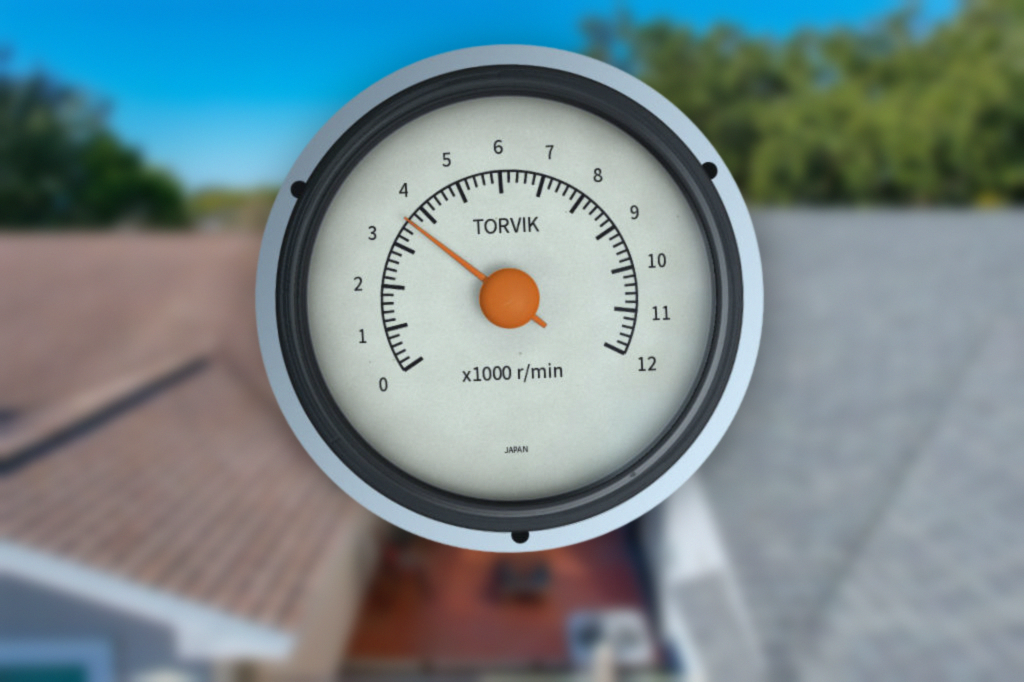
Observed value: 3600,rpm
